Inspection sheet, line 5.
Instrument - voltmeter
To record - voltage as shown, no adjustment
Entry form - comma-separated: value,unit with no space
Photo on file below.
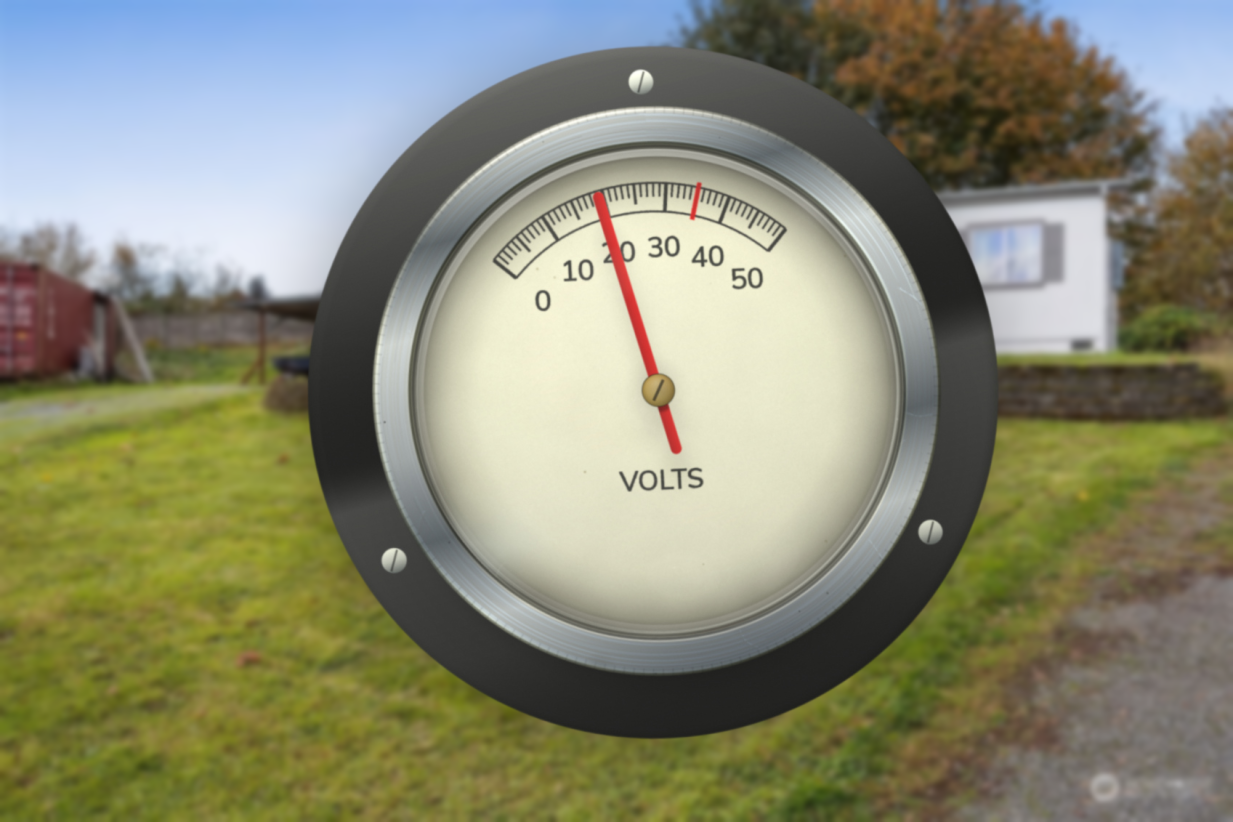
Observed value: 19,V
